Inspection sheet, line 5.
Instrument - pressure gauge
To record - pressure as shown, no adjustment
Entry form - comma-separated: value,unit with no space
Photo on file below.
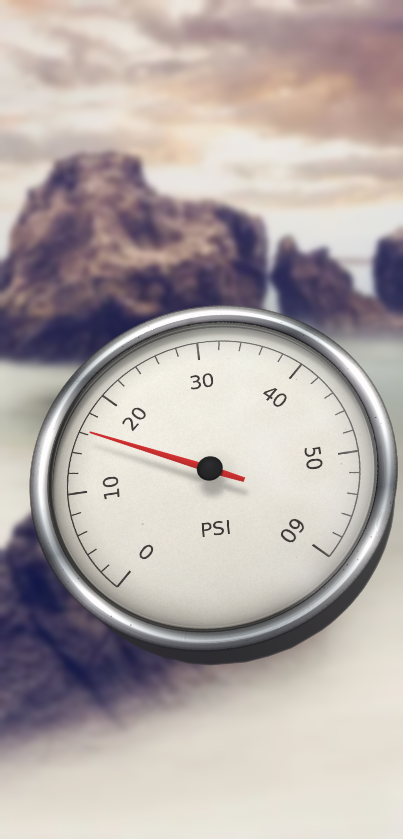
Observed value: 16,psi
